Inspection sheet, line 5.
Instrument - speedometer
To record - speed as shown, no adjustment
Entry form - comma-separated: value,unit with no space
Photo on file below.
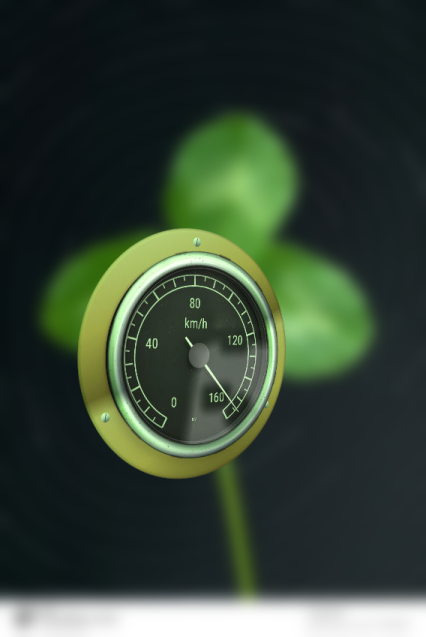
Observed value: 155,km/h
